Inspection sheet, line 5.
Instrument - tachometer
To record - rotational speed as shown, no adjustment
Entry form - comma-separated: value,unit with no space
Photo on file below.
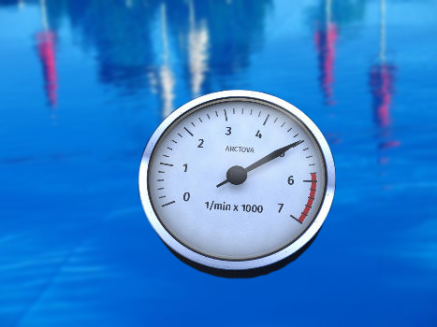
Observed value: 5000,rpm
